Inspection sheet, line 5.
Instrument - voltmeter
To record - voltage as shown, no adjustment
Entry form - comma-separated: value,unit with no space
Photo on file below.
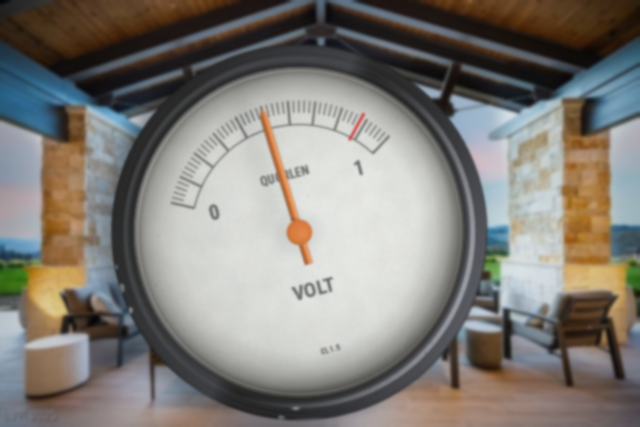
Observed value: 0.5,V
